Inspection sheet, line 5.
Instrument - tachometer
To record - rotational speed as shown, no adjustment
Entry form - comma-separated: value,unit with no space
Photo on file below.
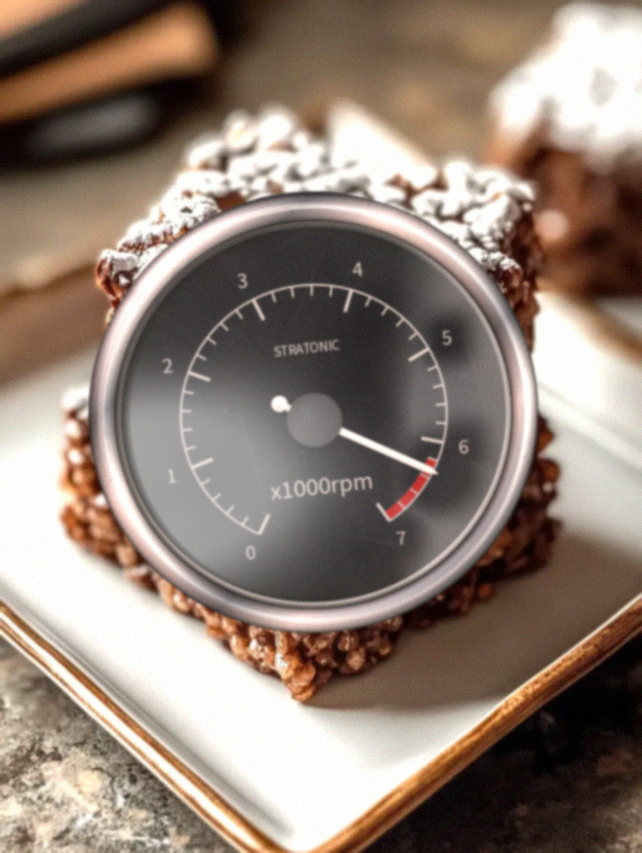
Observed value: 6300,rpm
